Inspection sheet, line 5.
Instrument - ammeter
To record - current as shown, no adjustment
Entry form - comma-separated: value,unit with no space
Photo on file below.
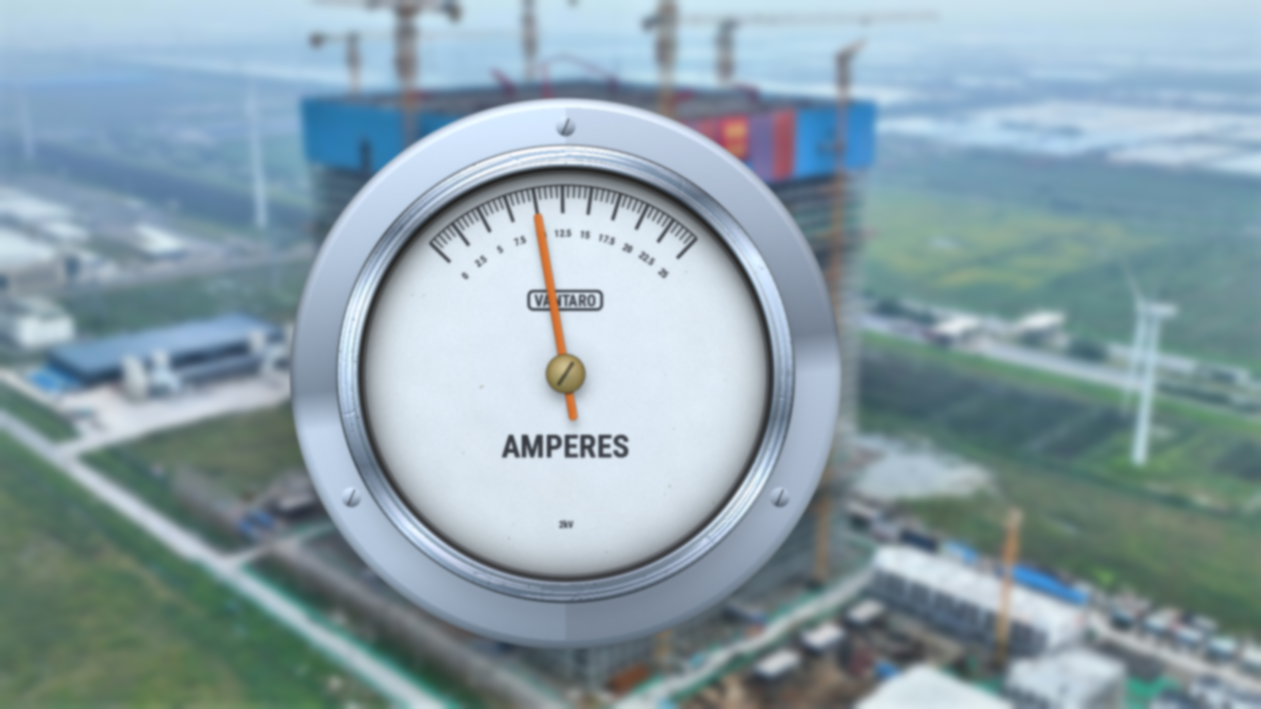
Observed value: 10,A
